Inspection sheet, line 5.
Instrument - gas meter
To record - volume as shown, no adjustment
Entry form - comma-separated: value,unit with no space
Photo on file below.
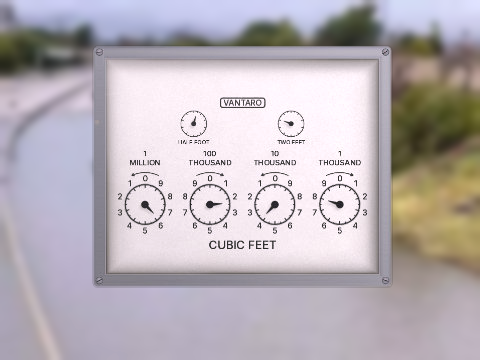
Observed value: 623800,ft³
